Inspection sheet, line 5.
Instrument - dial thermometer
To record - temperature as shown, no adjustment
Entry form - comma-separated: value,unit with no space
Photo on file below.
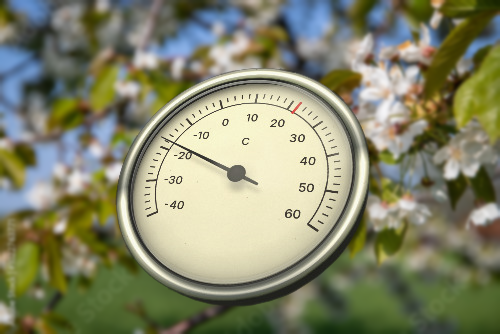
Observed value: -18,°C
